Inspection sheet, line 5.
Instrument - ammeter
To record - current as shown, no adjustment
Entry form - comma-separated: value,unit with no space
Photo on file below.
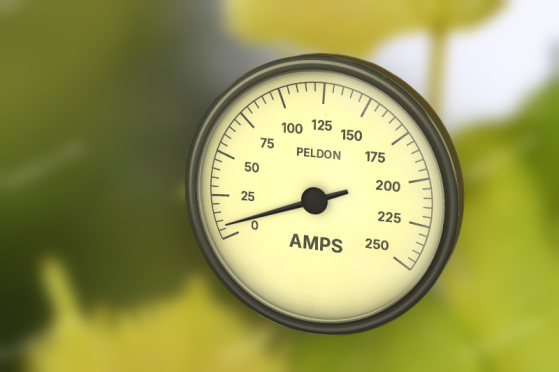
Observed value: 7.5,A
